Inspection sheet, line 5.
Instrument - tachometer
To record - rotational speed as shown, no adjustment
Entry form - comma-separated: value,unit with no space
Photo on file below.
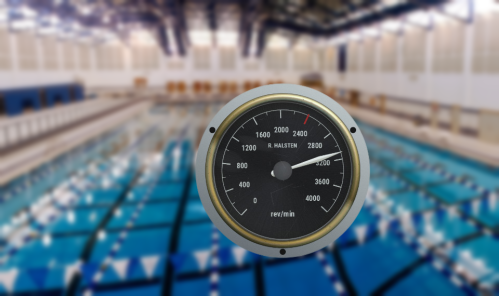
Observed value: 3100,rpm
